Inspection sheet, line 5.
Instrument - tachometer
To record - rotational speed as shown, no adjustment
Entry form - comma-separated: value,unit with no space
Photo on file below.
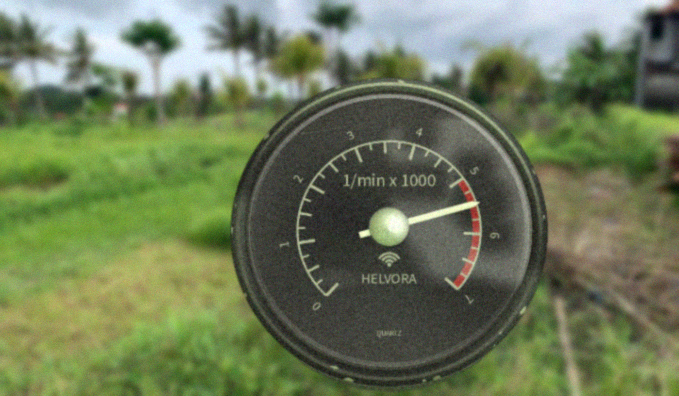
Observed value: 5500,rpm
